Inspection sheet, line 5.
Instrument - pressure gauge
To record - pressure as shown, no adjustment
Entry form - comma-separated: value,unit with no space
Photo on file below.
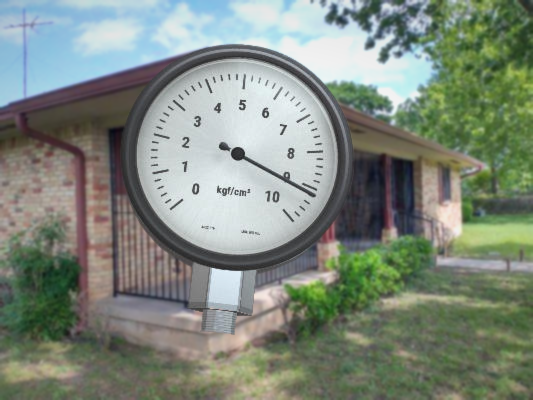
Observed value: 9.2,kg/cm²
